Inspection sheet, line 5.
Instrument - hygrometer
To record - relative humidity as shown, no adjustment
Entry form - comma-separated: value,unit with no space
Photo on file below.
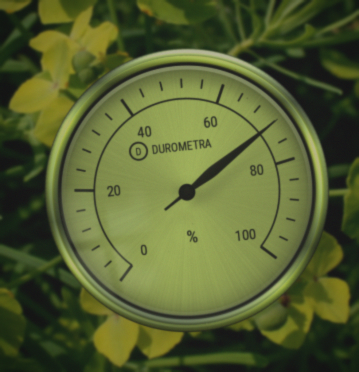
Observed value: 72,%
